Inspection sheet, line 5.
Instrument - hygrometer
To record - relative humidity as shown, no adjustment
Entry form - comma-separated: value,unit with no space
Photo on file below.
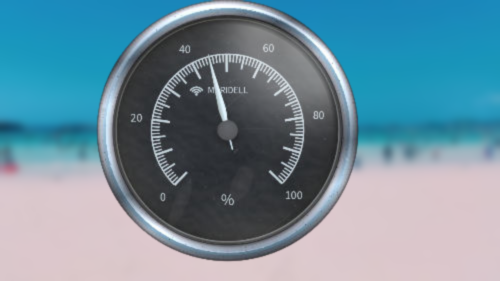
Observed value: 45,%
